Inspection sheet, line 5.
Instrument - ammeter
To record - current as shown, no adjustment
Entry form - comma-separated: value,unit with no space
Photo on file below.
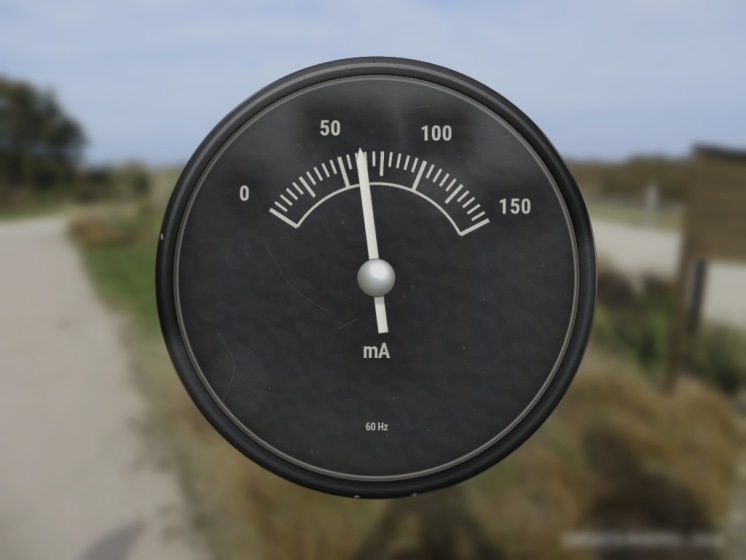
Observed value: 62.5,mA
